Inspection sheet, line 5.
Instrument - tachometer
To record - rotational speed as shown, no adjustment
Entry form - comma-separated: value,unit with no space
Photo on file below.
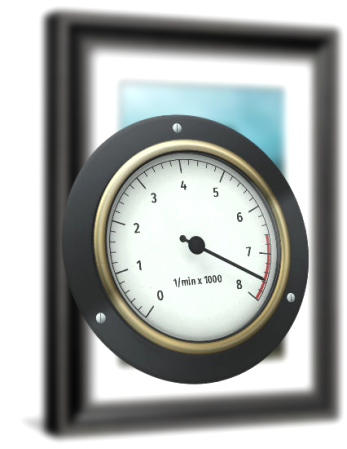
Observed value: 7600,rpm
